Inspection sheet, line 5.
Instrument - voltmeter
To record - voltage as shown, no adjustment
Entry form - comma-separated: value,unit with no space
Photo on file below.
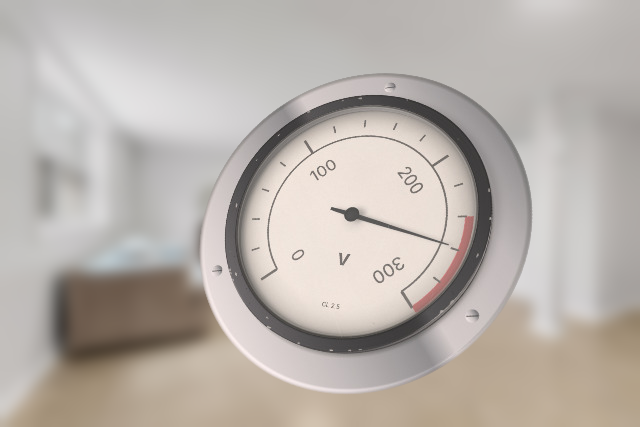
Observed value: 260,V
